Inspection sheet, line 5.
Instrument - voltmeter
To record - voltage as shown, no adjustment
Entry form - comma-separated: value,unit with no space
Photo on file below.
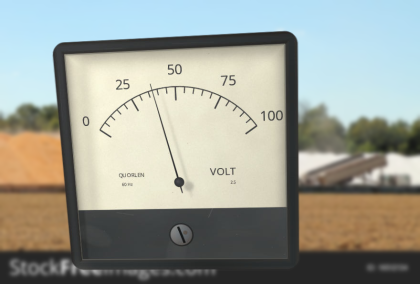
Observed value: 37.5,V
